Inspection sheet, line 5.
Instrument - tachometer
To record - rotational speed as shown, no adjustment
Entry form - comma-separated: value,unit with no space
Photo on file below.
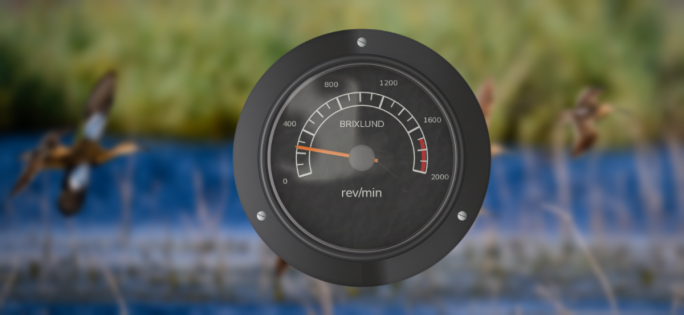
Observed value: 250,rpm
